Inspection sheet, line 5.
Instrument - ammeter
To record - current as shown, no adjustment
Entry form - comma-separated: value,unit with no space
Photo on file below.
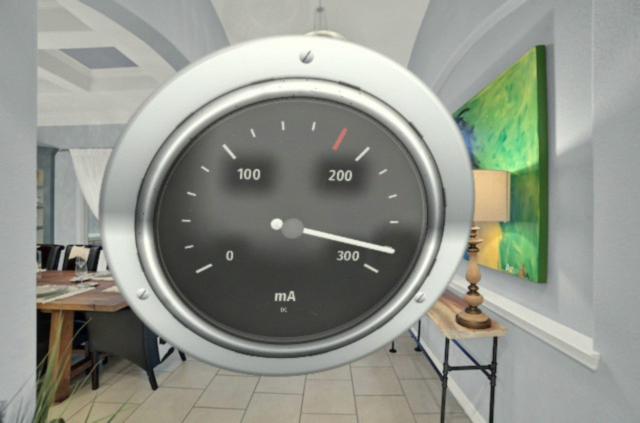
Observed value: 280,mA
